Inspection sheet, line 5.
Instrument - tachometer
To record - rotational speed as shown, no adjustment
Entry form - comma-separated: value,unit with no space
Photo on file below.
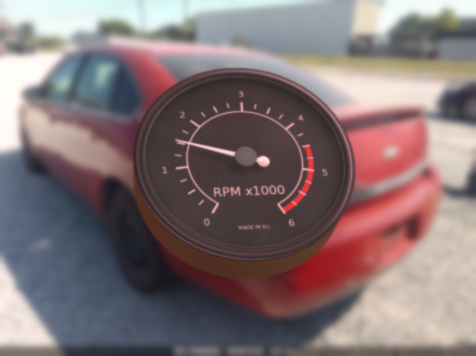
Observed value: 1500,rpm
